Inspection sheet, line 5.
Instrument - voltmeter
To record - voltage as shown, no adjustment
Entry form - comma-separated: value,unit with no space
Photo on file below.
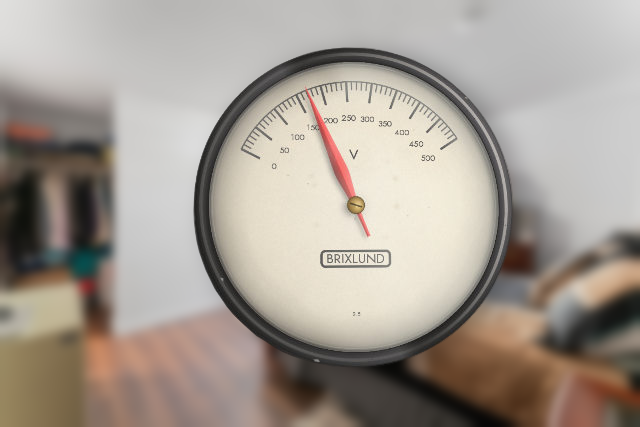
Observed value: 170,V
